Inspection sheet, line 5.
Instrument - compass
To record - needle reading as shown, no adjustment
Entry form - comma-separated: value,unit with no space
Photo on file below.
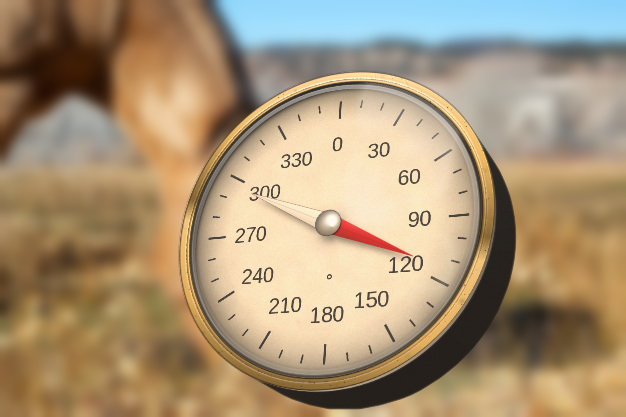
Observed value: 115,°
